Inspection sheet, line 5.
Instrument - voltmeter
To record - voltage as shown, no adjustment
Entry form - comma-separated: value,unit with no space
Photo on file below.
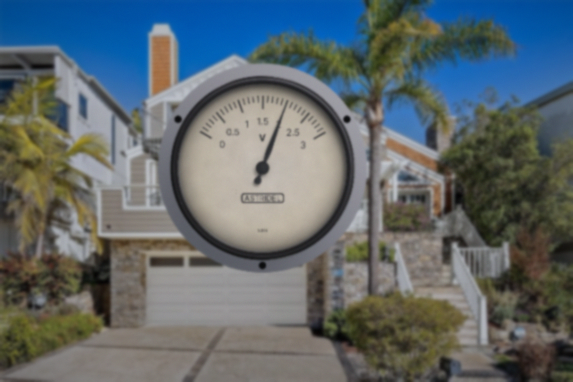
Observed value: 2,V
